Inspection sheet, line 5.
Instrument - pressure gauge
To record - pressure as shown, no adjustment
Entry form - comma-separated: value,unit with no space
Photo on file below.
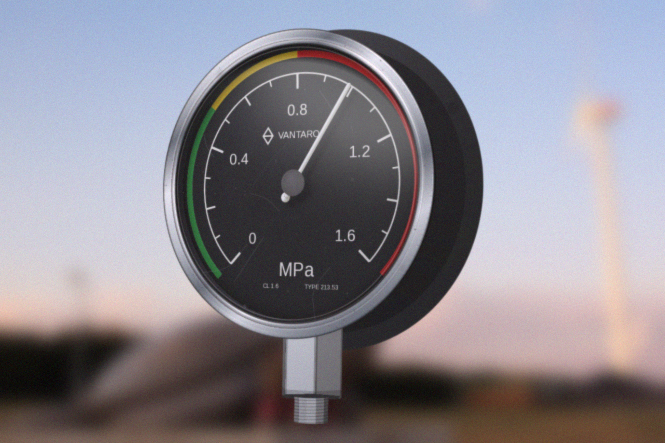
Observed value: 1,MPa
